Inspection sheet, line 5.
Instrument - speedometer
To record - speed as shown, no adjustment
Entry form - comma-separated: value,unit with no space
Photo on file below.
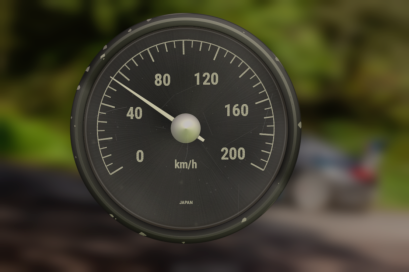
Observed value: 55,km/h
